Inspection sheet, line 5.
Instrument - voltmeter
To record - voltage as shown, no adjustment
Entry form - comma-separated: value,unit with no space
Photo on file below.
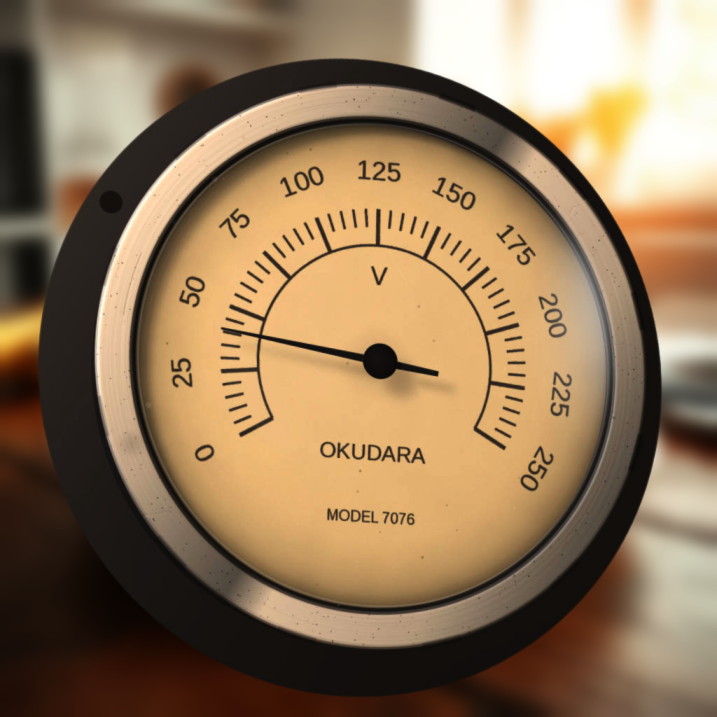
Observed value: 40,V
